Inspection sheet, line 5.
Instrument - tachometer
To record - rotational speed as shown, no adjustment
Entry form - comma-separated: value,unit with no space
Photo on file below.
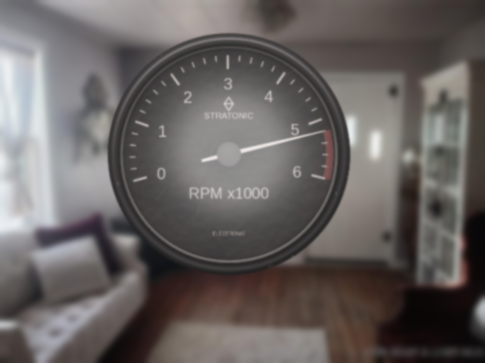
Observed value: 5200,rpm
